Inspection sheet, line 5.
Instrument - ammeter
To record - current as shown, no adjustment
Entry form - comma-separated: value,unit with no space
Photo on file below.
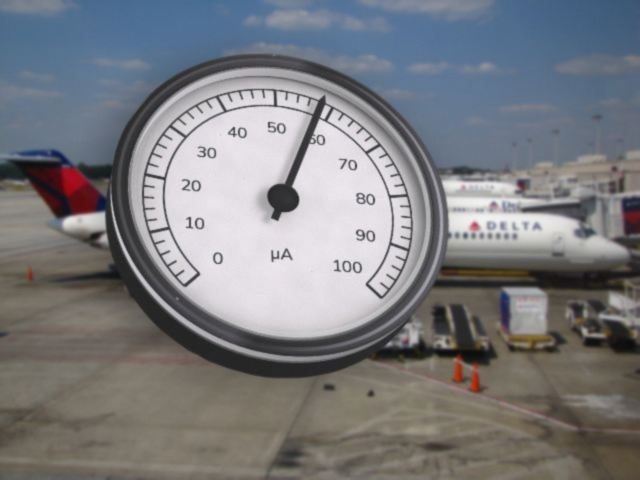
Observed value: 58,µA
